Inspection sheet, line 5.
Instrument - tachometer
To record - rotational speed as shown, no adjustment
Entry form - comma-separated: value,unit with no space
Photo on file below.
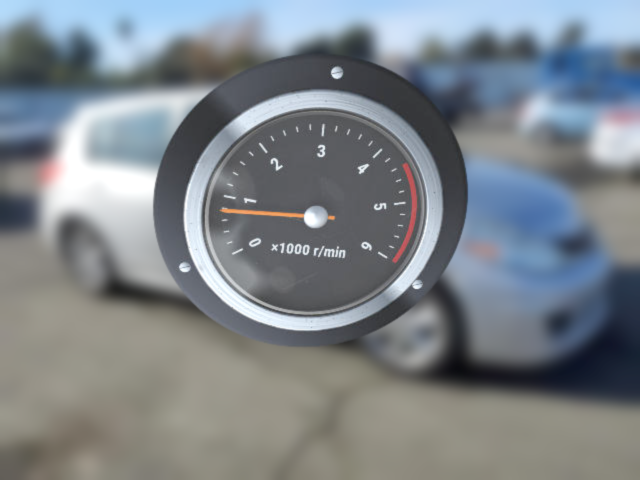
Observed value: 800,rpm
